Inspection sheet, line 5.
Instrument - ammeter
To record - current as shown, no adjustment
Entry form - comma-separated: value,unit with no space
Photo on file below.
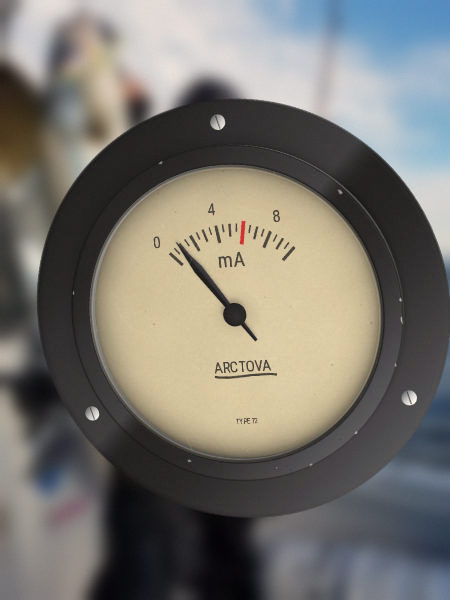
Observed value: 1,mA
